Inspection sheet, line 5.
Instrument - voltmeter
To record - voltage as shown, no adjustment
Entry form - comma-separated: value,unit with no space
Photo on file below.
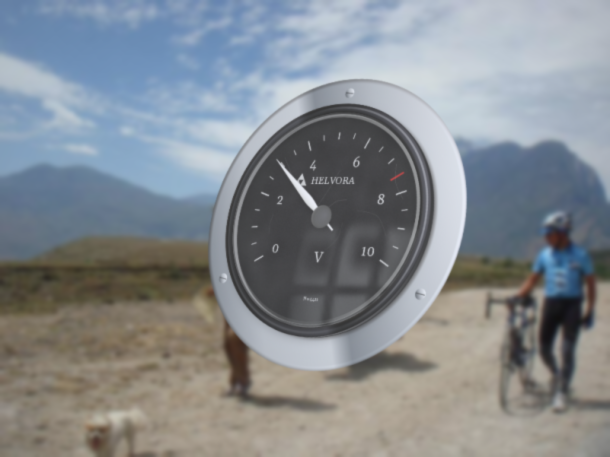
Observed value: 3,V
